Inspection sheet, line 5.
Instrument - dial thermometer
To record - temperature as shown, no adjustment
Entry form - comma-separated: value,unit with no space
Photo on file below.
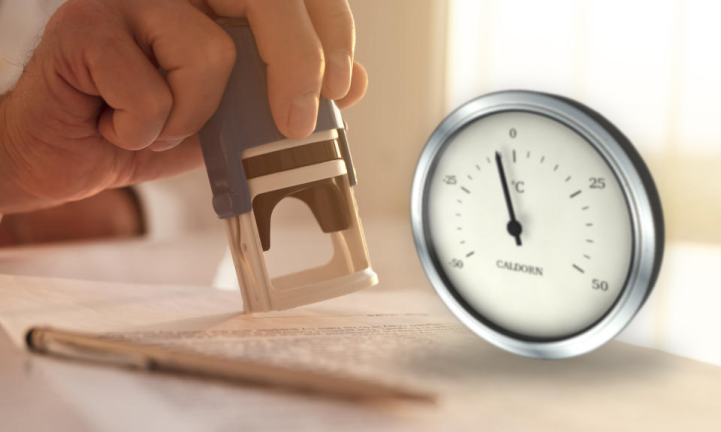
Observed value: -5,°C
